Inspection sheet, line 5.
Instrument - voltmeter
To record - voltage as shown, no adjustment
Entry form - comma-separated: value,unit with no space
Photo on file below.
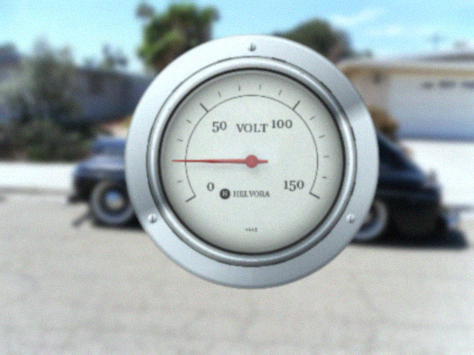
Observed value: 20,V
